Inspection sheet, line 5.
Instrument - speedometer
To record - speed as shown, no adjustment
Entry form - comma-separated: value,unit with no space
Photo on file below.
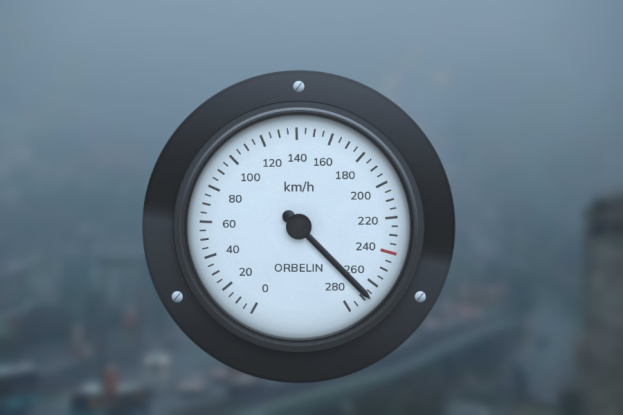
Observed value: 267.5,km/h
